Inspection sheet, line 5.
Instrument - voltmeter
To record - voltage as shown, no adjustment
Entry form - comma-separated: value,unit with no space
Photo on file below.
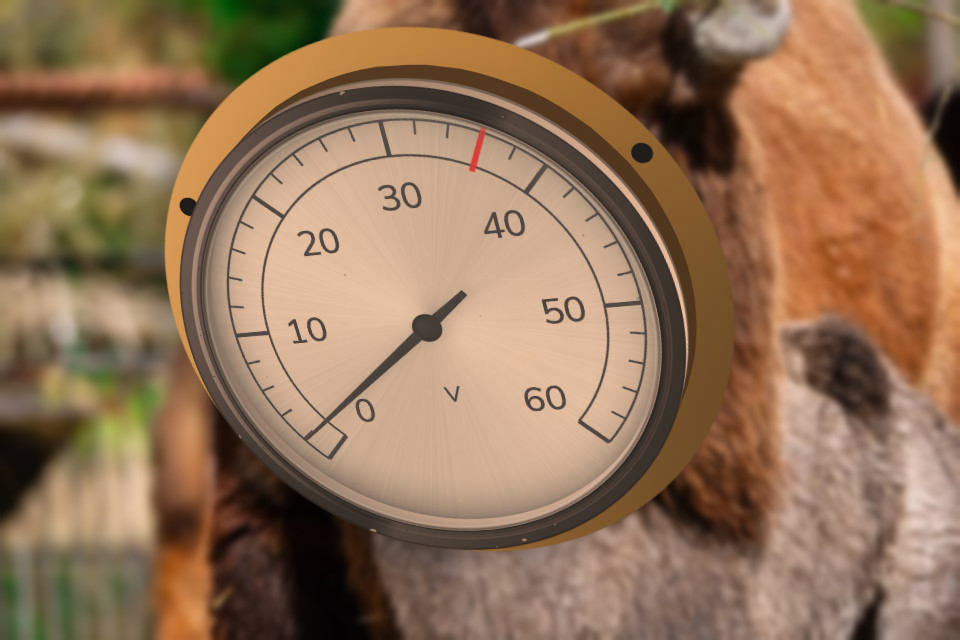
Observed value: 2,V
